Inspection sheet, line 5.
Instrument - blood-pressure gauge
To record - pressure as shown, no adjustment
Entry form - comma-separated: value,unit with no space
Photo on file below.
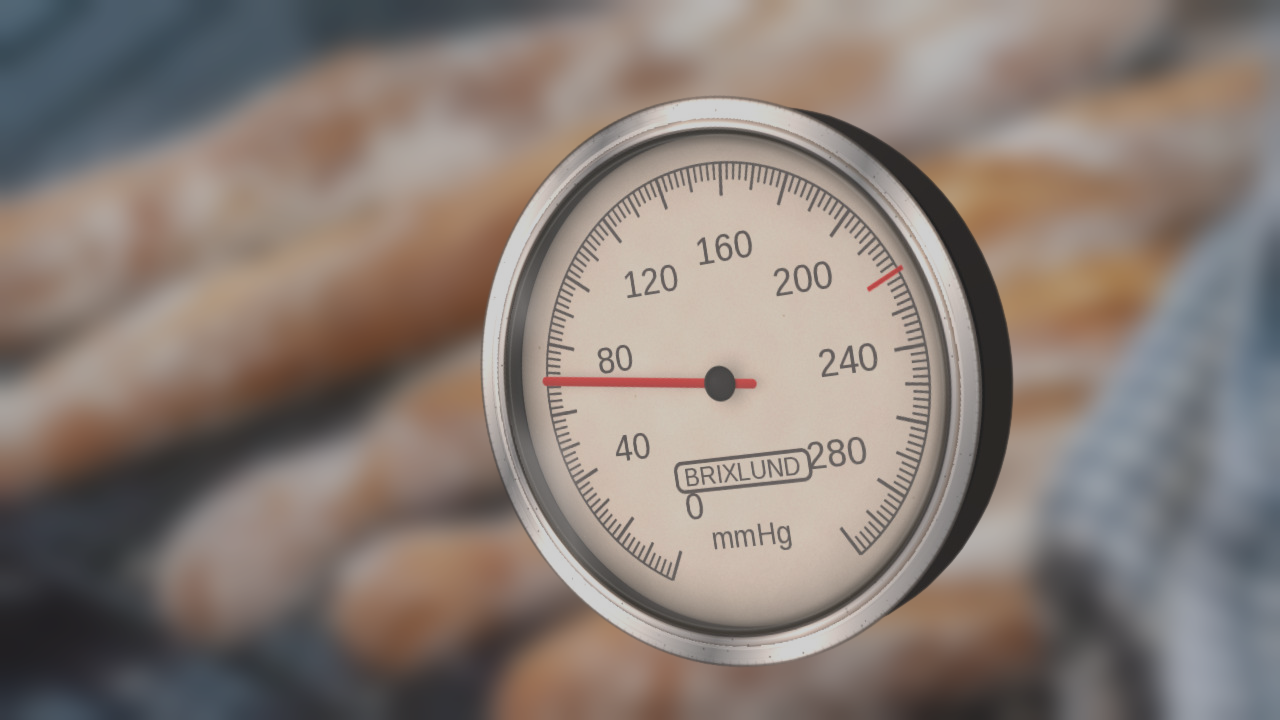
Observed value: 70,mmHg
